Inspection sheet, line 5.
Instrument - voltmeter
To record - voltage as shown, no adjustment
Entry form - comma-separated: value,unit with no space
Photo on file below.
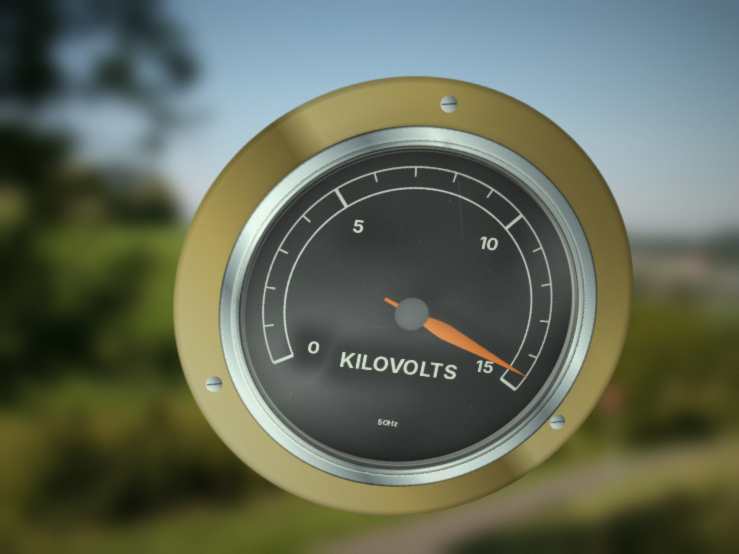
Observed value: 14.5,kV
